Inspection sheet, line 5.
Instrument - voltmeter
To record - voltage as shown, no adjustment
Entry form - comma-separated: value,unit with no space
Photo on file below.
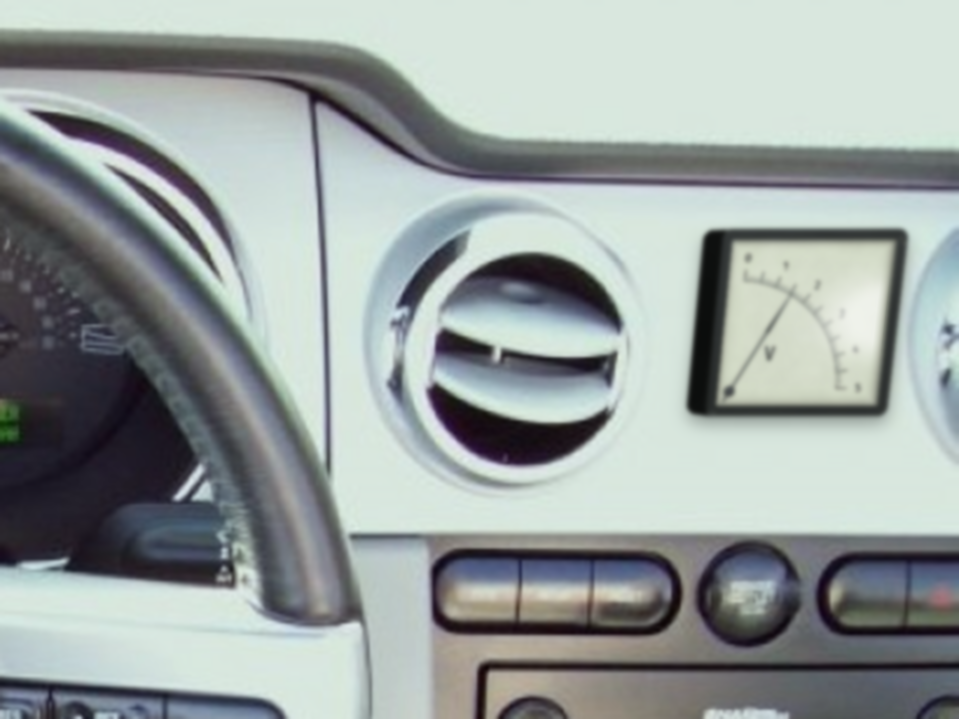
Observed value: 1.5,V
